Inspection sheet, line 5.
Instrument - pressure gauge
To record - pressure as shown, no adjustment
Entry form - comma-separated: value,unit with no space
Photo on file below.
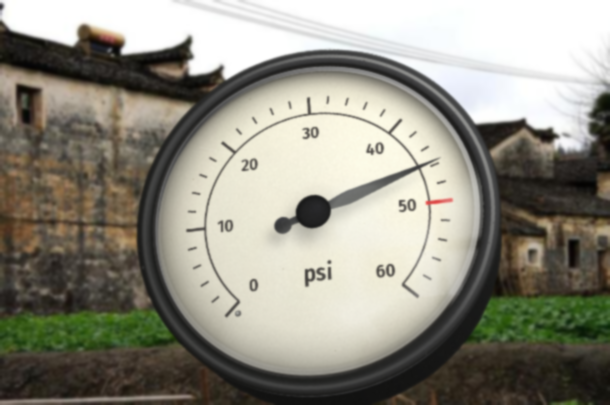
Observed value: 46,psi
